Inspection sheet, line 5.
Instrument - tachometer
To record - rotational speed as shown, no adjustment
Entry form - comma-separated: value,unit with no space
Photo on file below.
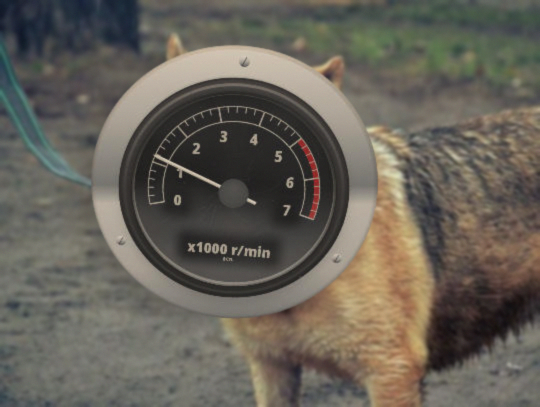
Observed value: 1200,rpm
